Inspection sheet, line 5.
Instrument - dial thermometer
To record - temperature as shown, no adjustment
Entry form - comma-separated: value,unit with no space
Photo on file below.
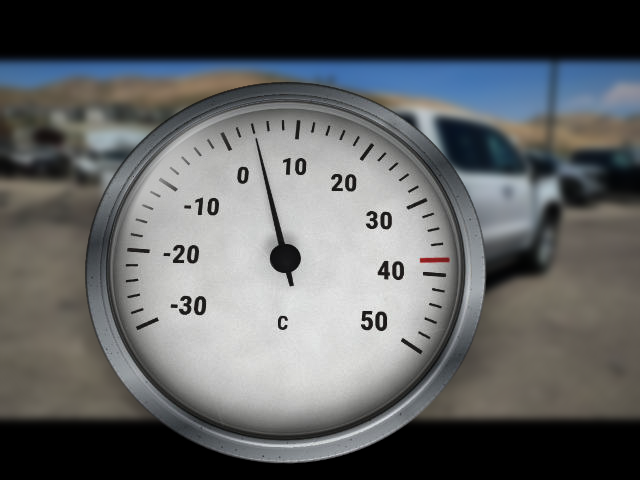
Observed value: 4,°C
